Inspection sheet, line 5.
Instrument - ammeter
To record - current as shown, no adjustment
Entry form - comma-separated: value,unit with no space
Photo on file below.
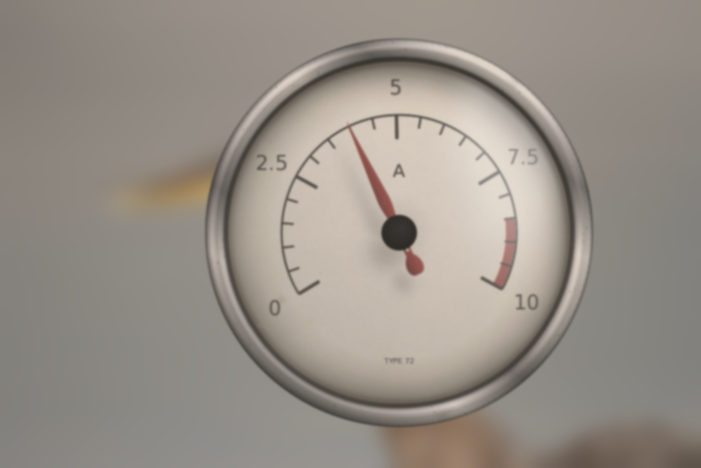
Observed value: 4,A
